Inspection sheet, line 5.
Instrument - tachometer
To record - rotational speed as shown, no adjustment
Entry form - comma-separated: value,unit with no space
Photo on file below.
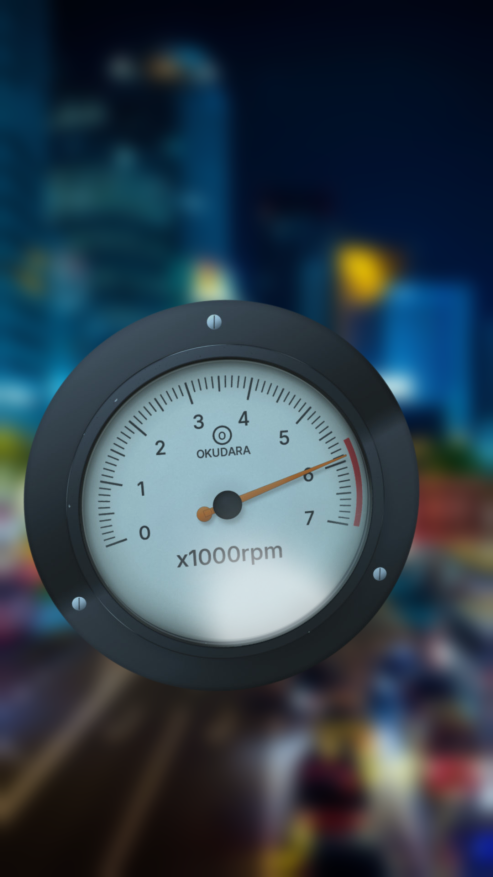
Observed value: 5900,rpm
